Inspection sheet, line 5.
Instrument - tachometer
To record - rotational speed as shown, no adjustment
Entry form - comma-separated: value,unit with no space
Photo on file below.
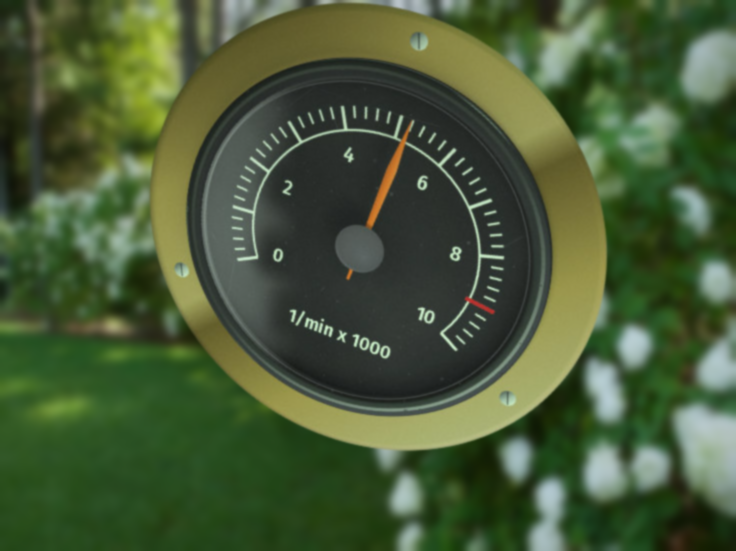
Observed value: 5200,rpm
